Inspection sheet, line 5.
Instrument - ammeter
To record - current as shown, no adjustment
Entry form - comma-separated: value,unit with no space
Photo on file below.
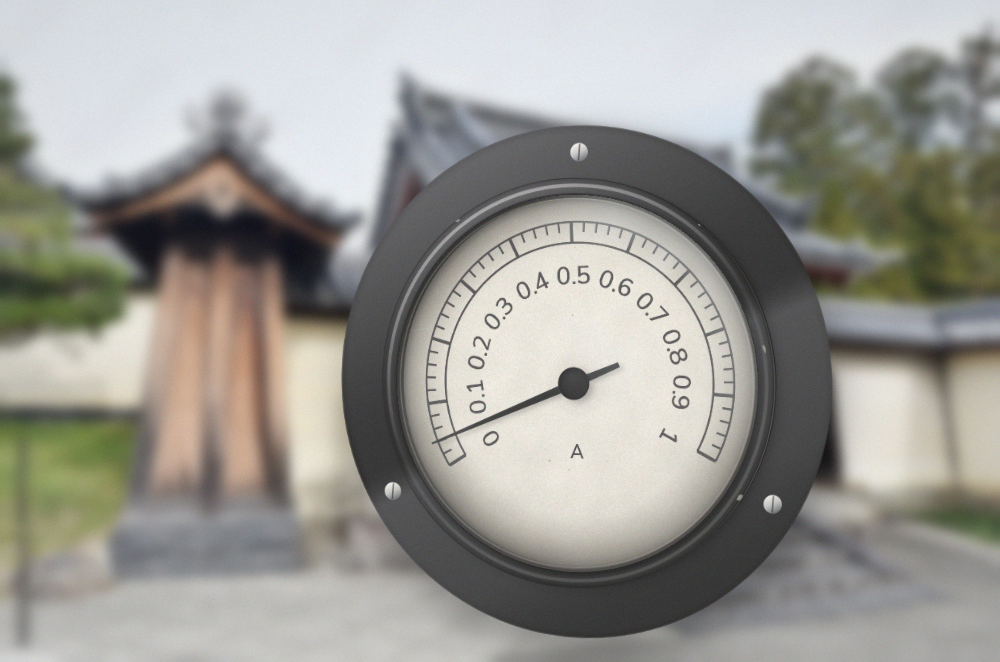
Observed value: 0.04,A
